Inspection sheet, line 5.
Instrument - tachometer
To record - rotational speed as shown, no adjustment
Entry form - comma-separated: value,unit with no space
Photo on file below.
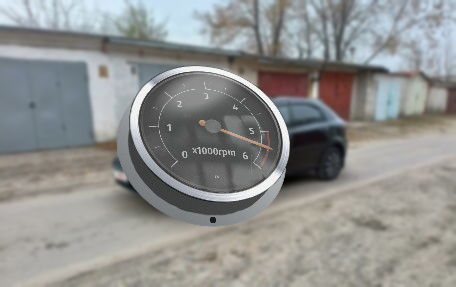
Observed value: 5500,rpm
